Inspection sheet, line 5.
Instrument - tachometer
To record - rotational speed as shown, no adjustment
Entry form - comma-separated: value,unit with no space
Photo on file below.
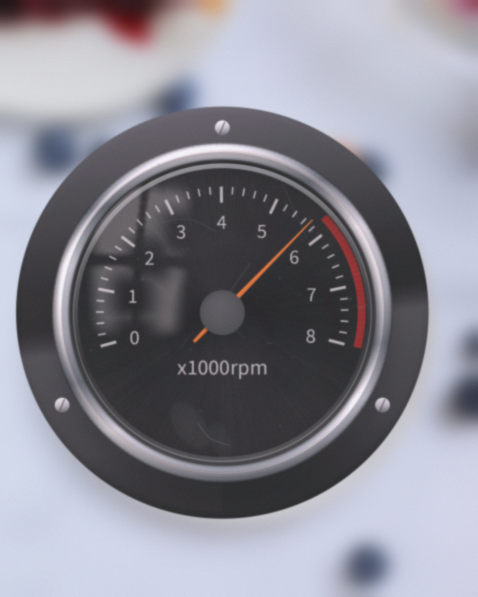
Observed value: 5700,rpm
